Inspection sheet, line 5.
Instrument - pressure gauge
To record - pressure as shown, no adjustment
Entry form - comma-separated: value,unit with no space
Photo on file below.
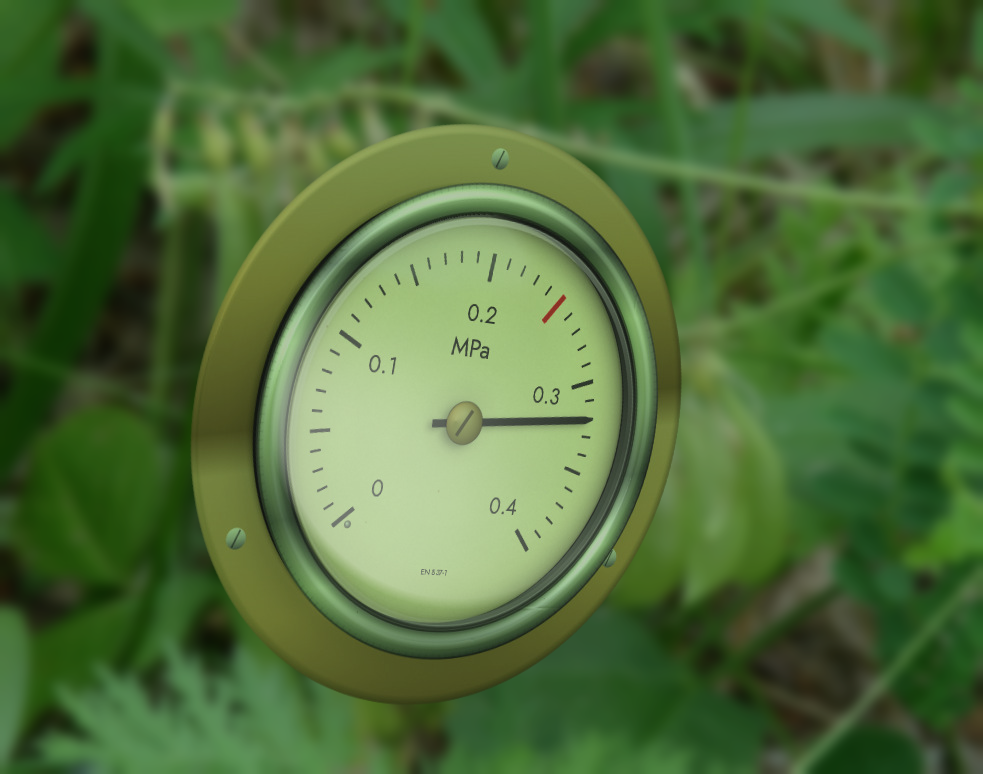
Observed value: 0.32,MPa
